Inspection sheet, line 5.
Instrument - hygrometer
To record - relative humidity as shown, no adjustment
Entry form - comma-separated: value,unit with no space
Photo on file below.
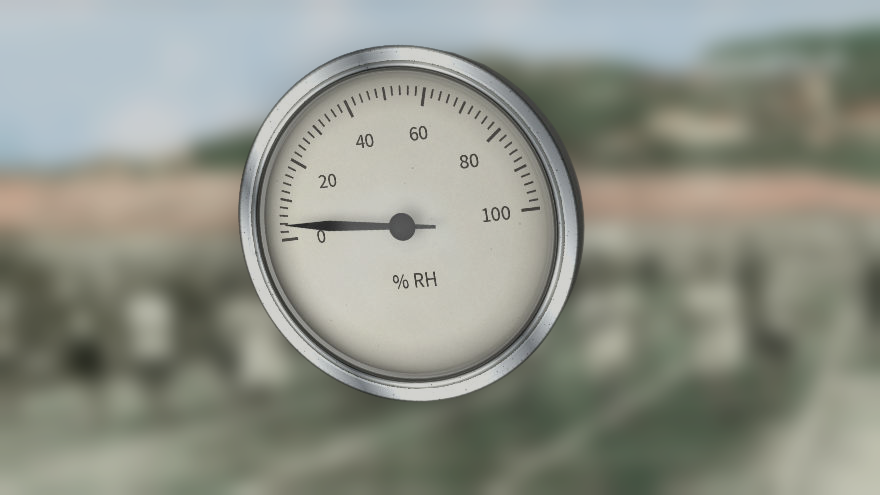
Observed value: 4,%
